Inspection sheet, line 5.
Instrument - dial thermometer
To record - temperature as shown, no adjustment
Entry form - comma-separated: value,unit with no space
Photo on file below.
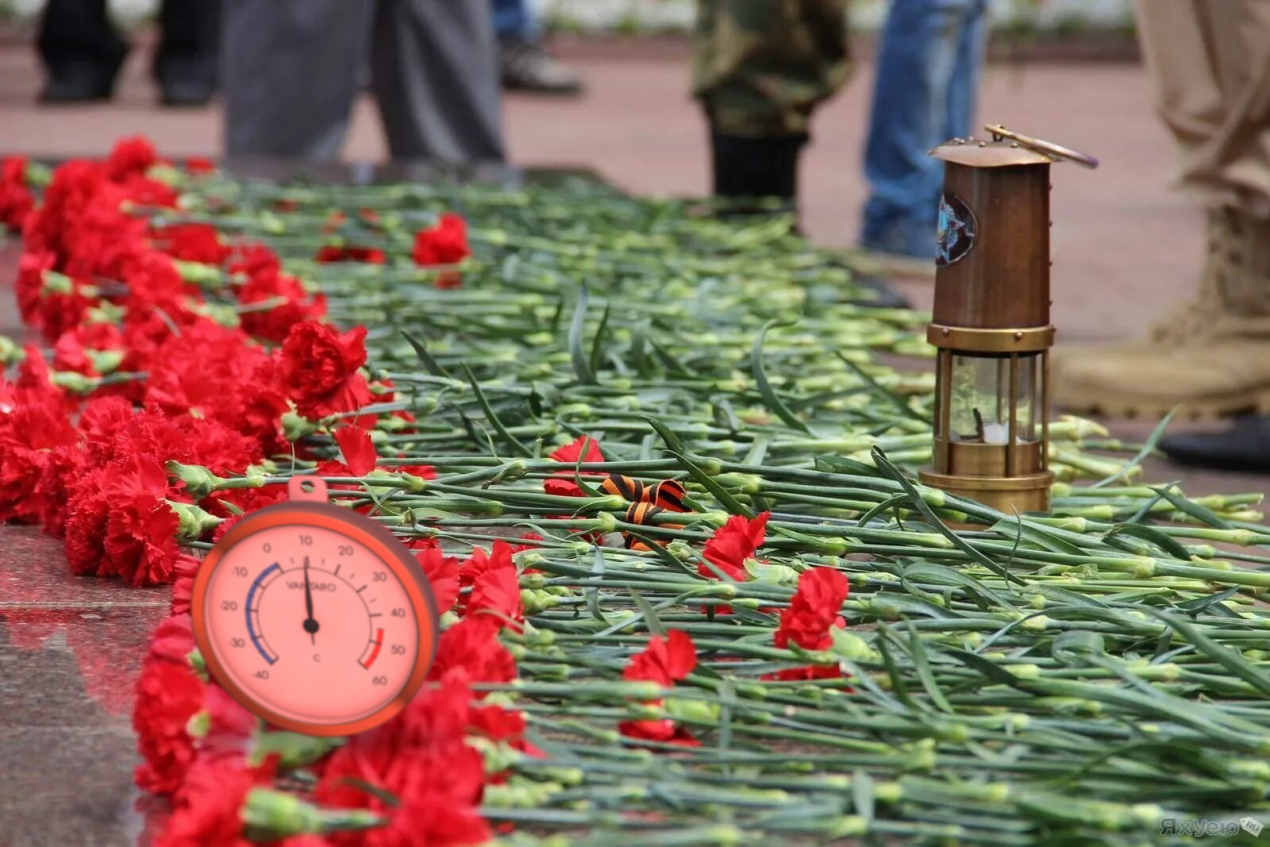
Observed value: 10,°C
